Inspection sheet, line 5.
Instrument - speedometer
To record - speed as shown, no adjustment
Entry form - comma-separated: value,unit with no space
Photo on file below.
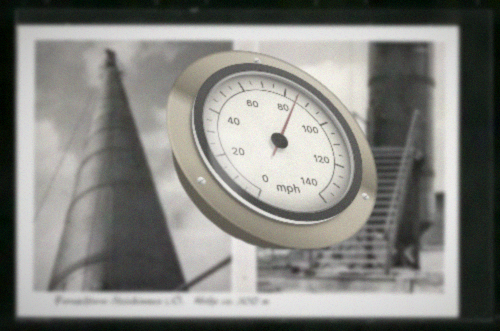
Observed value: 85,mph
